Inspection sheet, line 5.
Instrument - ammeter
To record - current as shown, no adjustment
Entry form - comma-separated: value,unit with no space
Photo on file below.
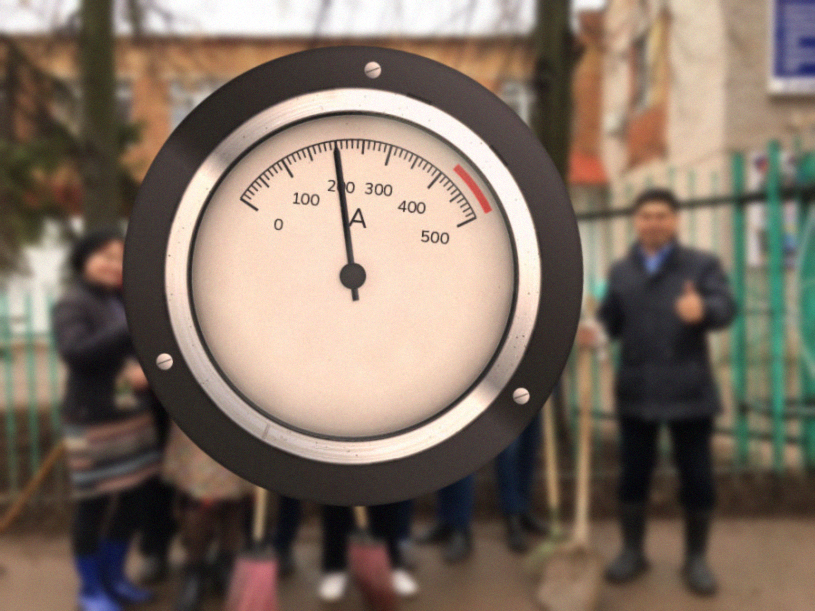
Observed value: 200,A
